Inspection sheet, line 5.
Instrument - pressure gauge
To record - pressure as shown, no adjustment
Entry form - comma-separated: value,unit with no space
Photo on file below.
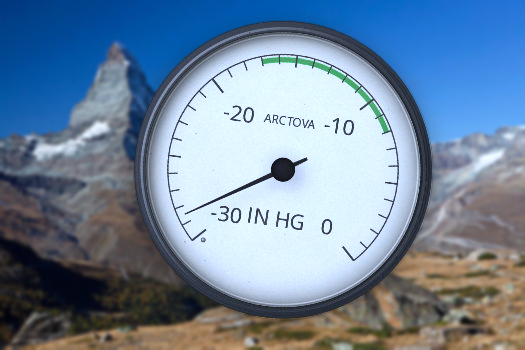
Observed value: -28.5,inHg
